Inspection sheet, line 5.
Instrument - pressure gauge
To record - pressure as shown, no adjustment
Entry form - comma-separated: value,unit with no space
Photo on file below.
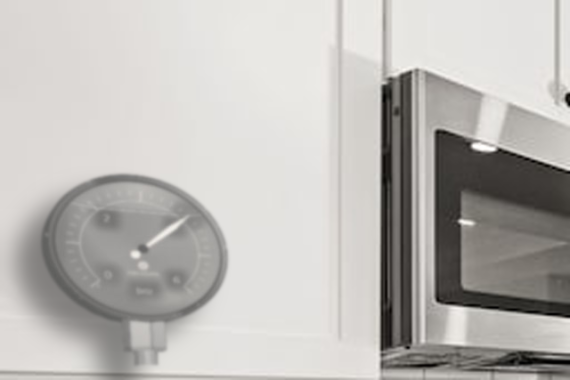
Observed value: 4,bar
